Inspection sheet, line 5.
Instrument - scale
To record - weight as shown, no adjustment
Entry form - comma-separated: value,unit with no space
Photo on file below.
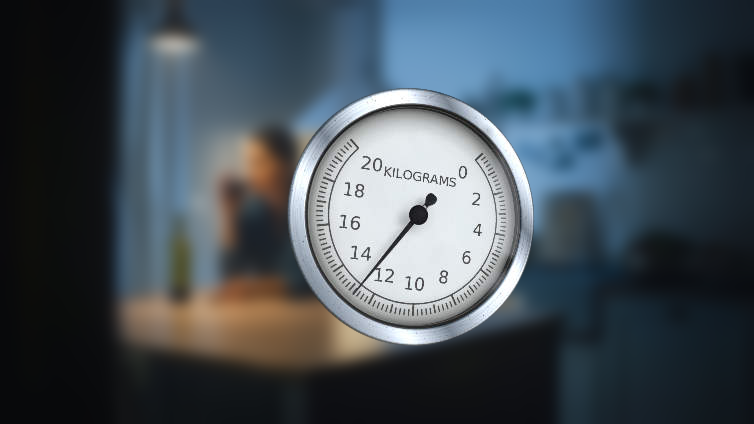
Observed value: 12.8,kg
